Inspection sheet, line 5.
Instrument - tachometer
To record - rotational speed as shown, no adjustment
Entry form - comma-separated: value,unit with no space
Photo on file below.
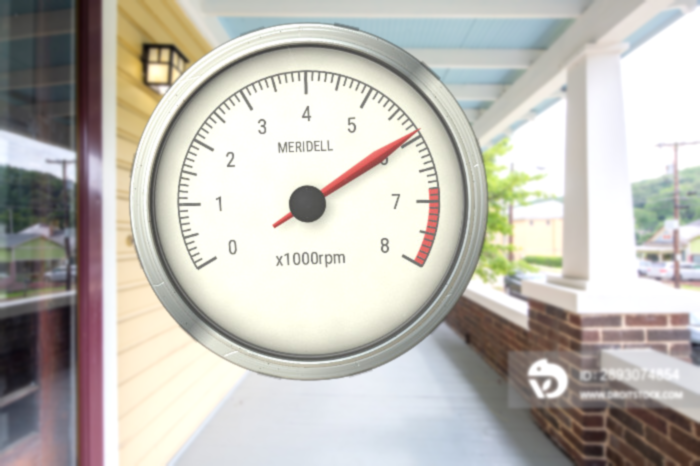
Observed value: 5900,rpm
